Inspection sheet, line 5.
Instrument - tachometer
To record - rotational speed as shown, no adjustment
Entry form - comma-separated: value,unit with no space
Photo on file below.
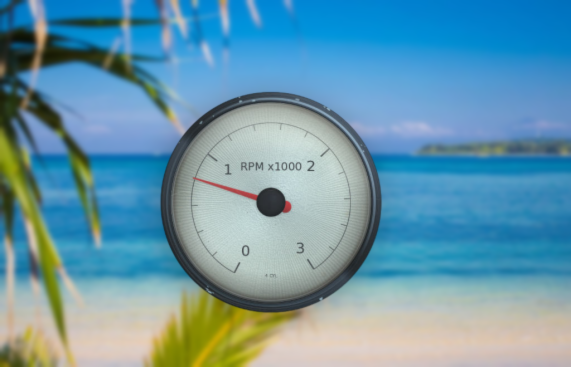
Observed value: 800,rpm
